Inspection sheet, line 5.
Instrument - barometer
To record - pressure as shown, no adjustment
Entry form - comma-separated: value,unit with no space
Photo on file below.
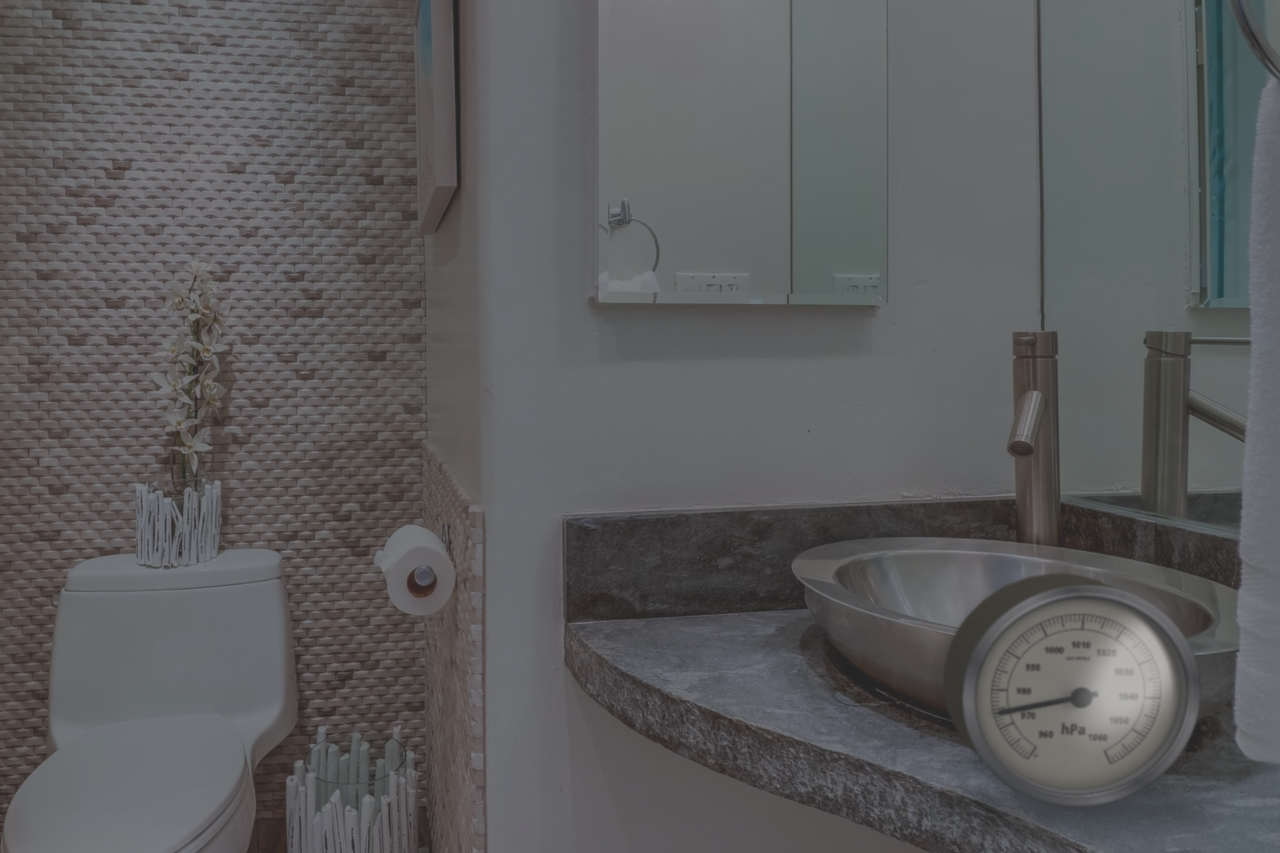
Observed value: 975,hPa
